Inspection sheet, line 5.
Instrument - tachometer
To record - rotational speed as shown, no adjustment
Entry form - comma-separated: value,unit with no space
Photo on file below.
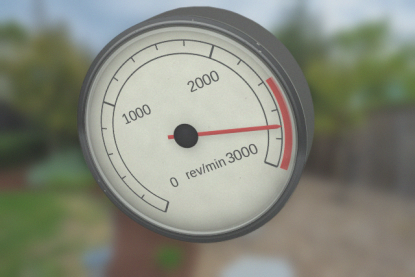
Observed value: 2700,rpm
